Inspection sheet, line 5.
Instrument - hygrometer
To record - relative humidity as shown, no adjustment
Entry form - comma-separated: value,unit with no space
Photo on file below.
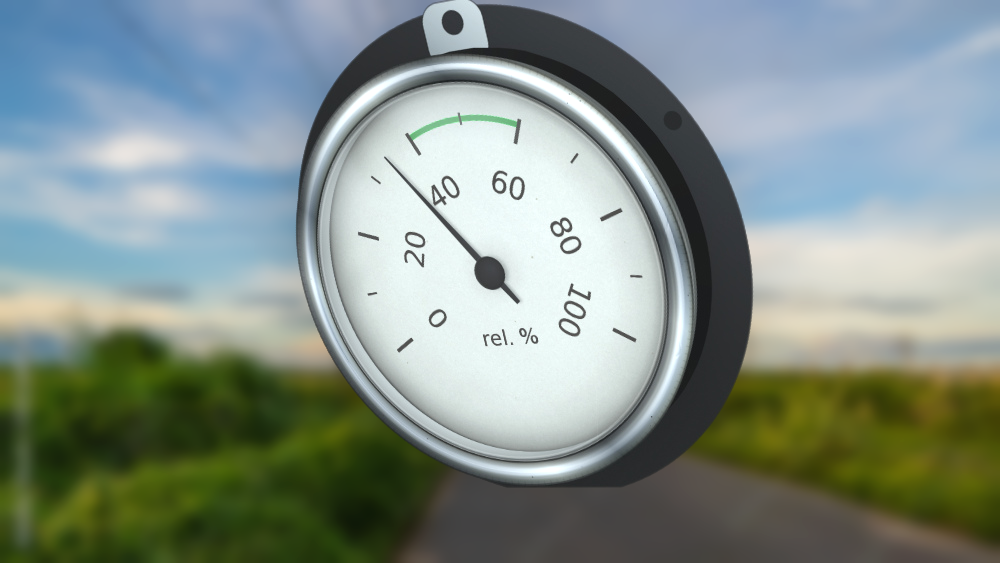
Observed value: 35,%
